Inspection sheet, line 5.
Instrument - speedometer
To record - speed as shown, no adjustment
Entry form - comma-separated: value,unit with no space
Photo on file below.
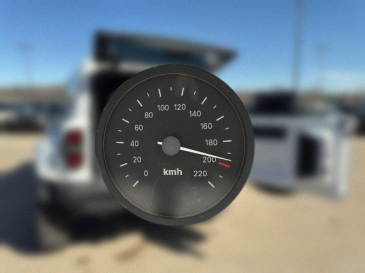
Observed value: 195,km/h
